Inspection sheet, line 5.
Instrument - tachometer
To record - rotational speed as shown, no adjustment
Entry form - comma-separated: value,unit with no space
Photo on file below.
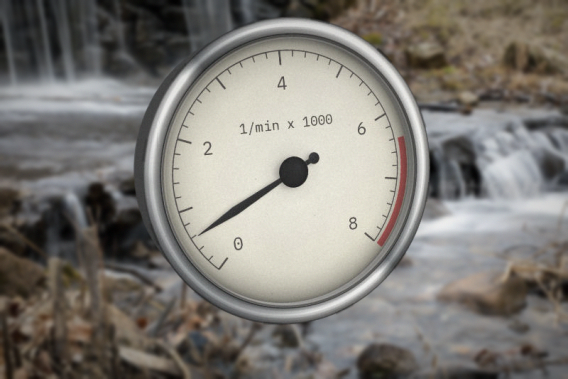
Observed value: 600,rpm
